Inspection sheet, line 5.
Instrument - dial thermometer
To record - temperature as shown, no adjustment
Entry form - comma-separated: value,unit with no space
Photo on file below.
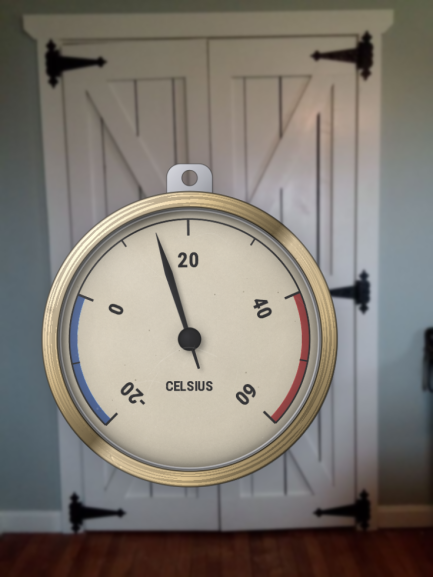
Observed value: 15,°C
